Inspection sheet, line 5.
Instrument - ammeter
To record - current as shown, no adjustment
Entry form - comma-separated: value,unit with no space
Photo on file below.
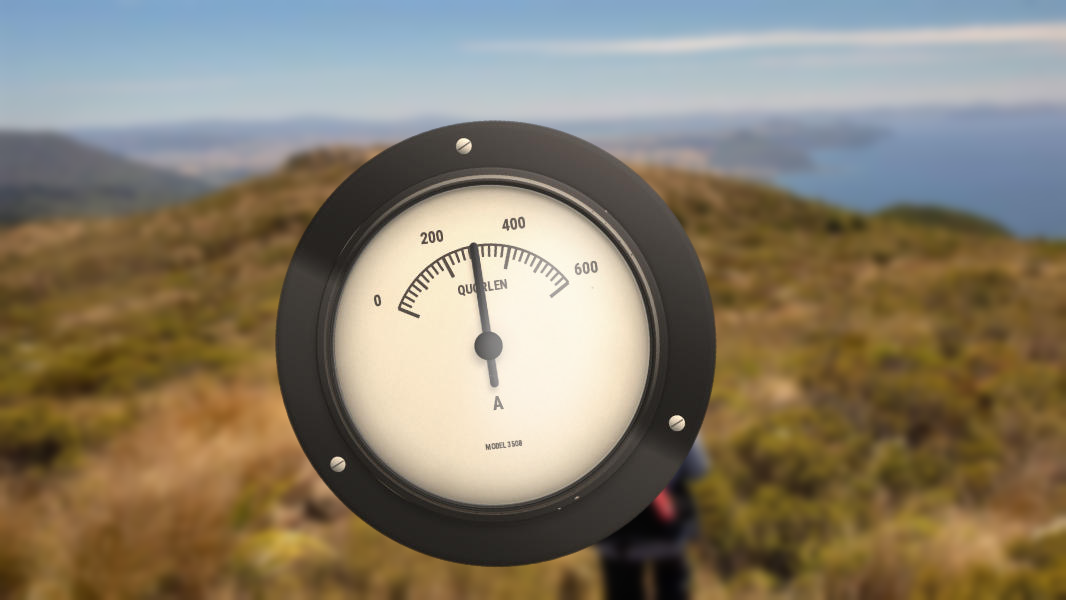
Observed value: 300,A
